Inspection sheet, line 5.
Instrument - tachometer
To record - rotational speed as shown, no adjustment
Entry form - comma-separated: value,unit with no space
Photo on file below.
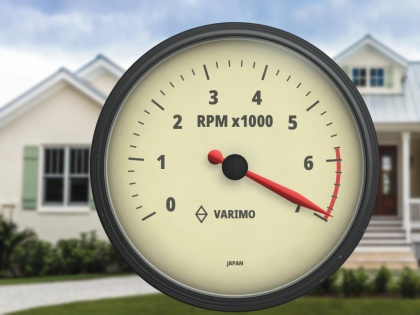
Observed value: 6900,rpm
